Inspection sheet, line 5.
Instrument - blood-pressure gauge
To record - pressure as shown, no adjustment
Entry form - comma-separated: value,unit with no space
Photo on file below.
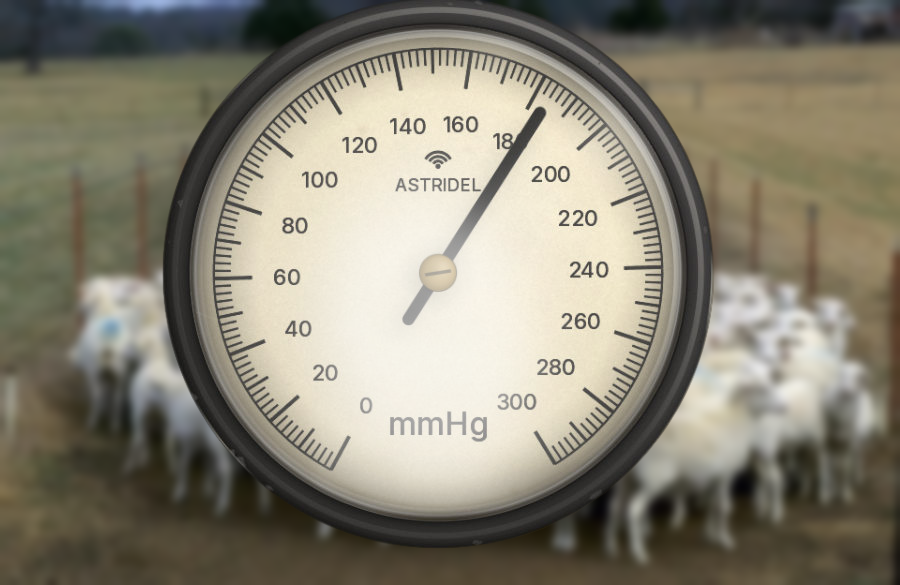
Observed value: 184,mmHg
